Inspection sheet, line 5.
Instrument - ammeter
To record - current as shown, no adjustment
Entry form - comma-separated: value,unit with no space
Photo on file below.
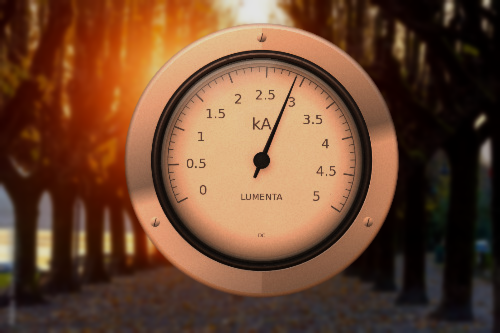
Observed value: 2.9,kA
